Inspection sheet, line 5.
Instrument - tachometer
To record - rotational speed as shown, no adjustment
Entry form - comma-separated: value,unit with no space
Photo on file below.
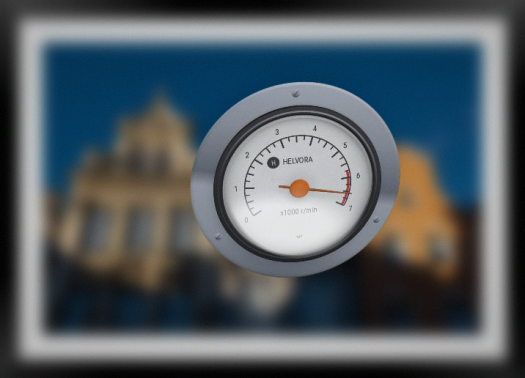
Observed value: 6500,rpm
